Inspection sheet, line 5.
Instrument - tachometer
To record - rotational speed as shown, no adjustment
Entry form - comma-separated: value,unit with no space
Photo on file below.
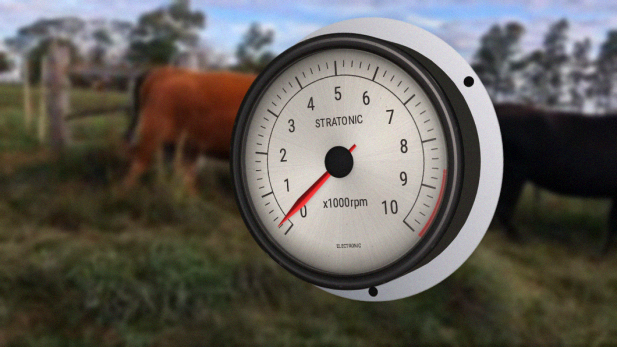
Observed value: 200,rpm
